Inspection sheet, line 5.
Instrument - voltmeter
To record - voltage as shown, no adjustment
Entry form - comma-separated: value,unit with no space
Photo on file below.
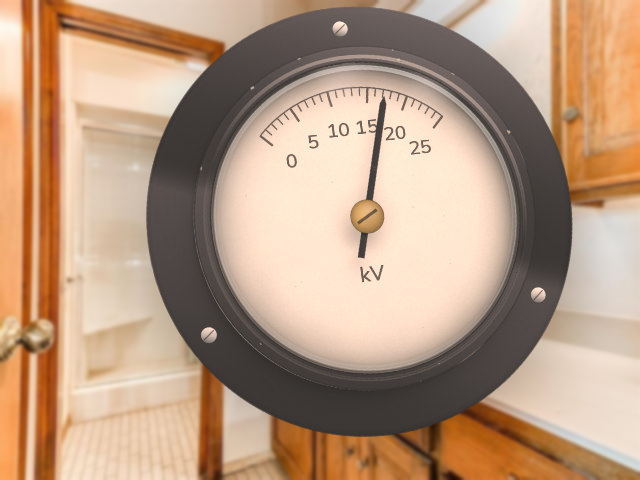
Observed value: 17,kV
